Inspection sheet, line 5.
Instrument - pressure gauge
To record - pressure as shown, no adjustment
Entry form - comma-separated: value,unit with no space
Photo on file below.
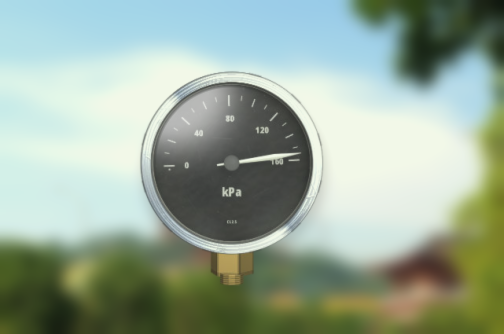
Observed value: 155,kPa
